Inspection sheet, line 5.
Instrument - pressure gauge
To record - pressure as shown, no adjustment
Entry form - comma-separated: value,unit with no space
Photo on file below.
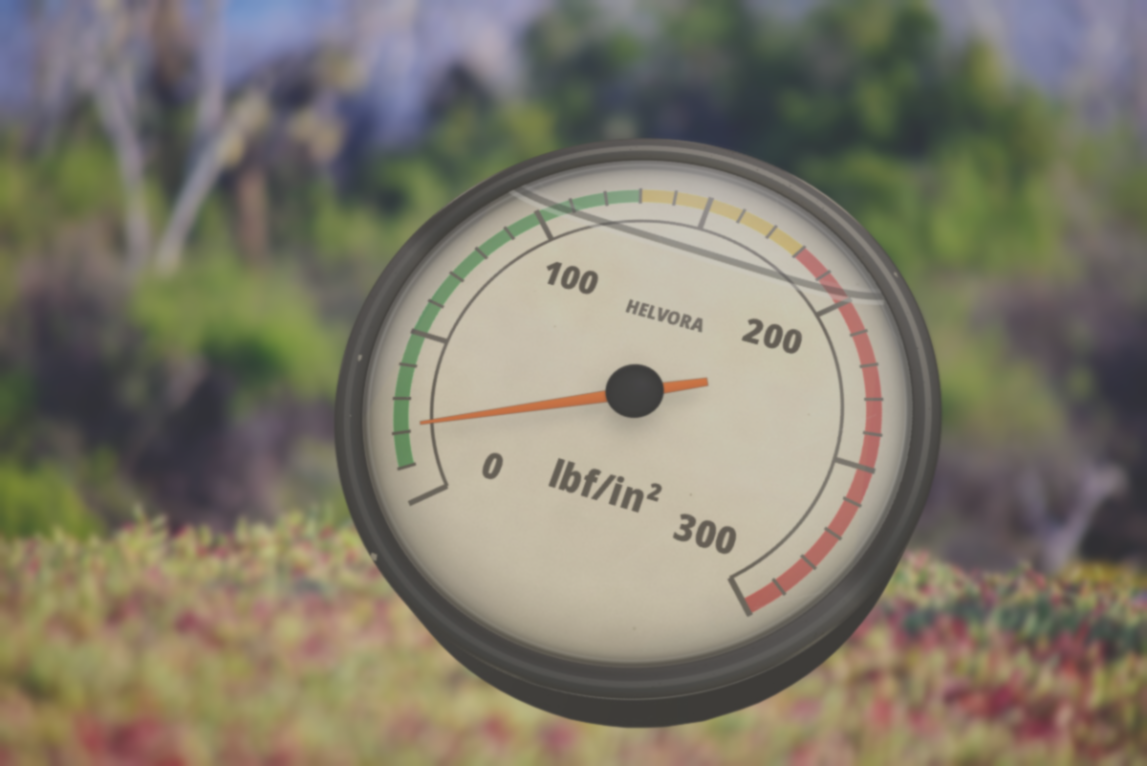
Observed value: 20,psi
